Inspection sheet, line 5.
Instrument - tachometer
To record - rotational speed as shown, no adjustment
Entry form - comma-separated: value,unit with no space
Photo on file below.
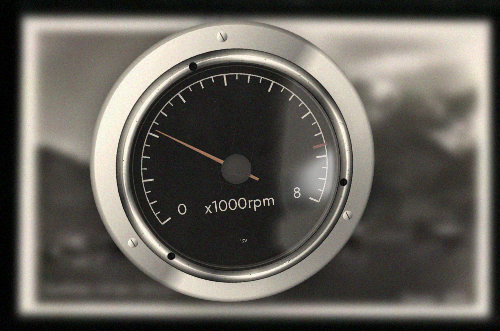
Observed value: 2125,rpm
